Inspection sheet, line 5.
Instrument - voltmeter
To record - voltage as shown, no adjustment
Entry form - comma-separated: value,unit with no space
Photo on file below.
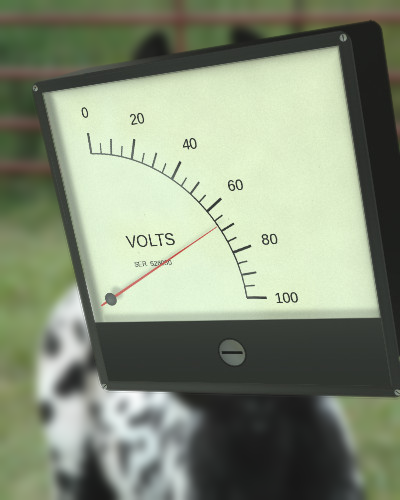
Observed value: 67.5,V
